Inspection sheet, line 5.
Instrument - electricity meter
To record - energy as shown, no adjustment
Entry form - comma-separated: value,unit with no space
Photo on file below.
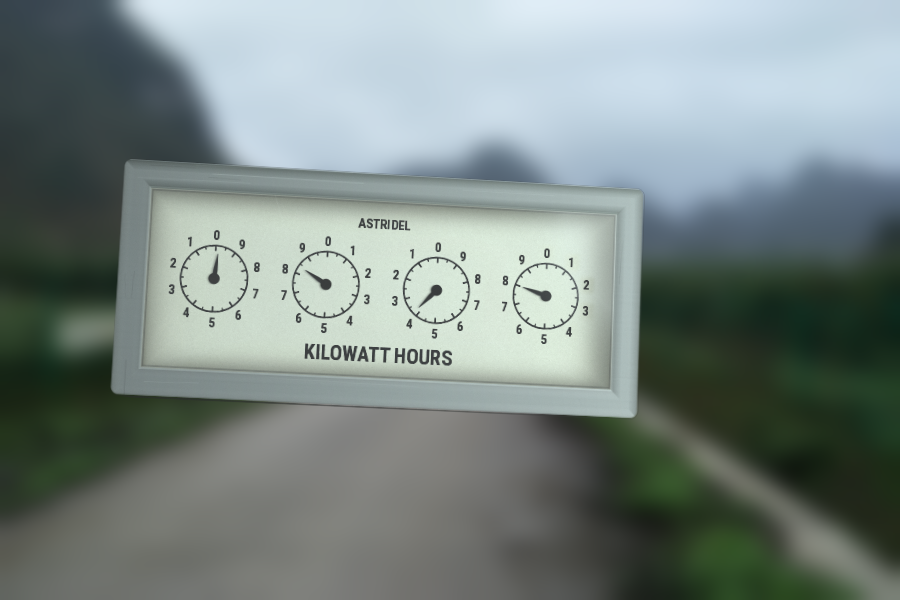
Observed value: 9838,kWh
